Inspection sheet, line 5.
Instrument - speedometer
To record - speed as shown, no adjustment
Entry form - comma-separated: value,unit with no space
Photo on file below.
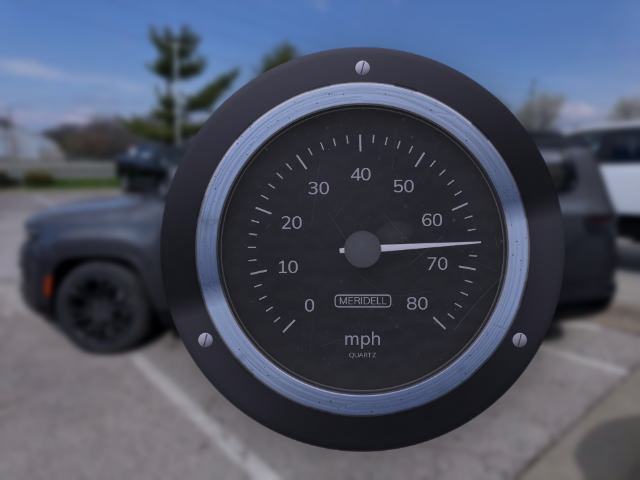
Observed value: 66,mph
